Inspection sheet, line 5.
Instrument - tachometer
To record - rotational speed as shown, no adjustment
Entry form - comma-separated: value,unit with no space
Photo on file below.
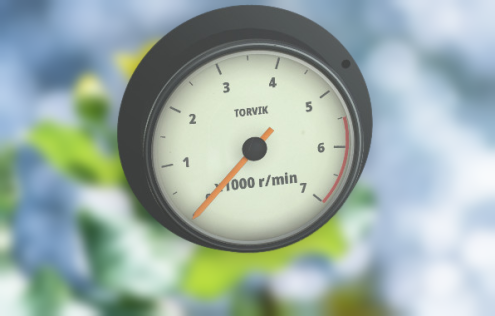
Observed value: 0,rpm
